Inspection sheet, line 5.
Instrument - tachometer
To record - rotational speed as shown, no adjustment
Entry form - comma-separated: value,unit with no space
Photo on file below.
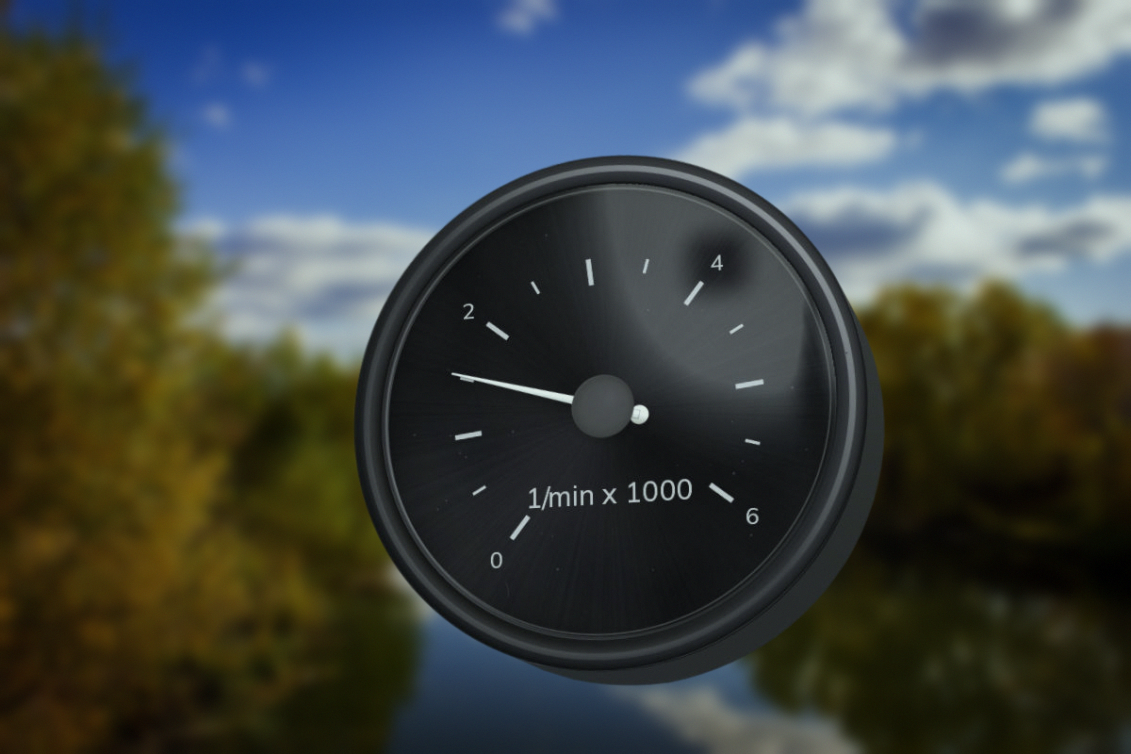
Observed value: 1500,rpm
